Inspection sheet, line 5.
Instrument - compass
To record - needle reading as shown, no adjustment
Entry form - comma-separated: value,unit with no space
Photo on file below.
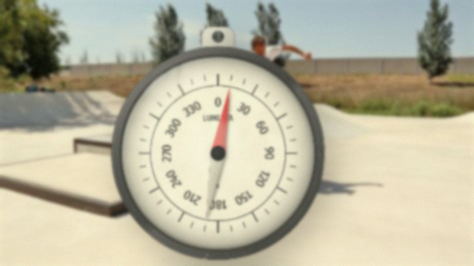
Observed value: 10,°
